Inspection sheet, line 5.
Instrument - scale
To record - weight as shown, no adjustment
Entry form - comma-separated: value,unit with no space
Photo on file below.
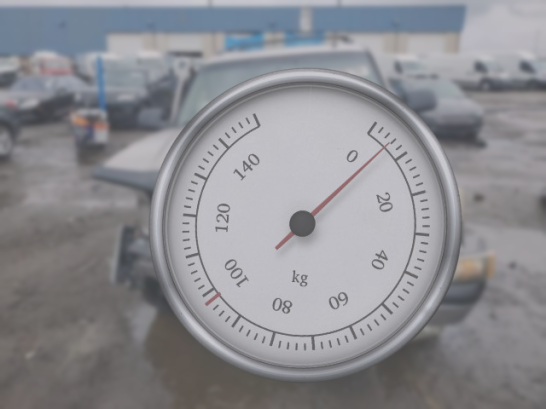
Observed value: 6,kg
